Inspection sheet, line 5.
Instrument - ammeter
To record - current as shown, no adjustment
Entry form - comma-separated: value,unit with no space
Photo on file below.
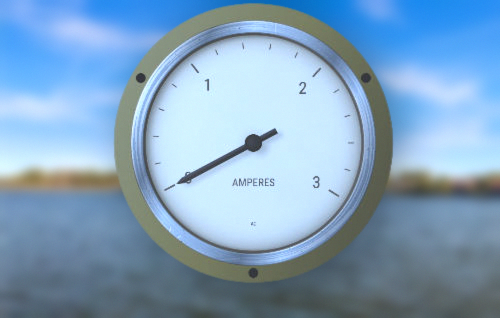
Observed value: 0,A
